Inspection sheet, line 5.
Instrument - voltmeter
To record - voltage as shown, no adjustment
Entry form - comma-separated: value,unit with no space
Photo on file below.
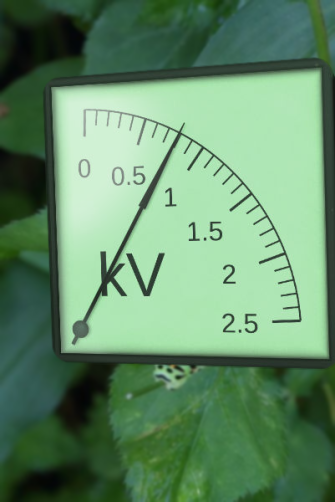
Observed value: 0.8,kV
